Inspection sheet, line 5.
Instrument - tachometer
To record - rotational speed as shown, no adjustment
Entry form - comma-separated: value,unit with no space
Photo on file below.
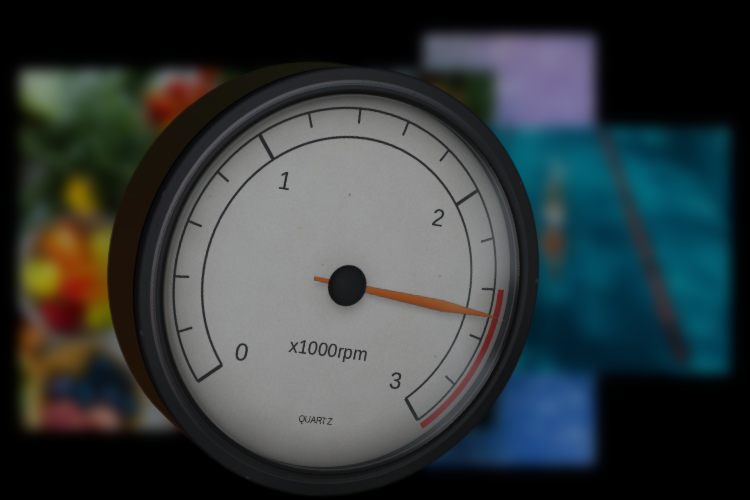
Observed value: 2500,rpm
